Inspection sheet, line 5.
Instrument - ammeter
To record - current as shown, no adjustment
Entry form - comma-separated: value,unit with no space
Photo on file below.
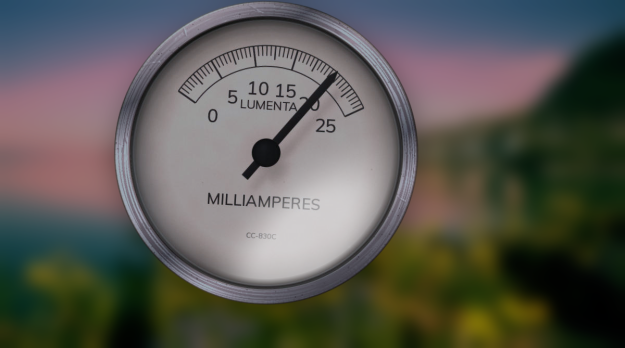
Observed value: 20,mA
